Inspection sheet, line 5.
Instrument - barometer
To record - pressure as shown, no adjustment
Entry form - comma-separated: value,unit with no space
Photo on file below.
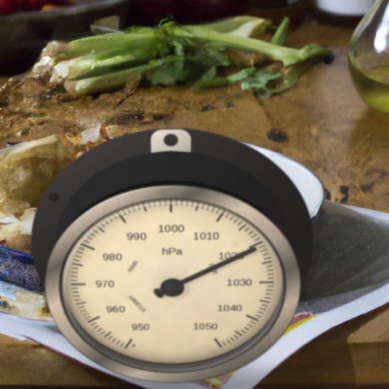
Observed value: 1020,hPa
